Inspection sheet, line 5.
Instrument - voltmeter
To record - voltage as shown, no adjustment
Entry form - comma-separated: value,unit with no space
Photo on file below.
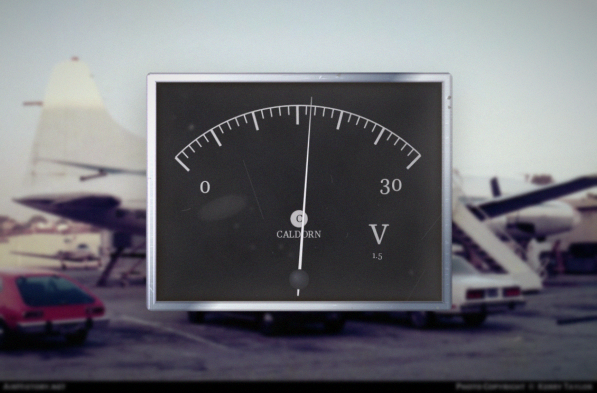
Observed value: 16.5,V
